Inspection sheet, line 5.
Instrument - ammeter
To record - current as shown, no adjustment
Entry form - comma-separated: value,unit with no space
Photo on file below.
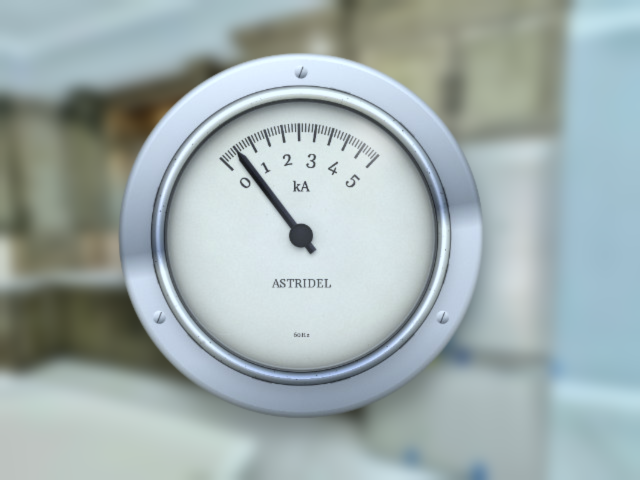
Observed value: 0.5,kA
